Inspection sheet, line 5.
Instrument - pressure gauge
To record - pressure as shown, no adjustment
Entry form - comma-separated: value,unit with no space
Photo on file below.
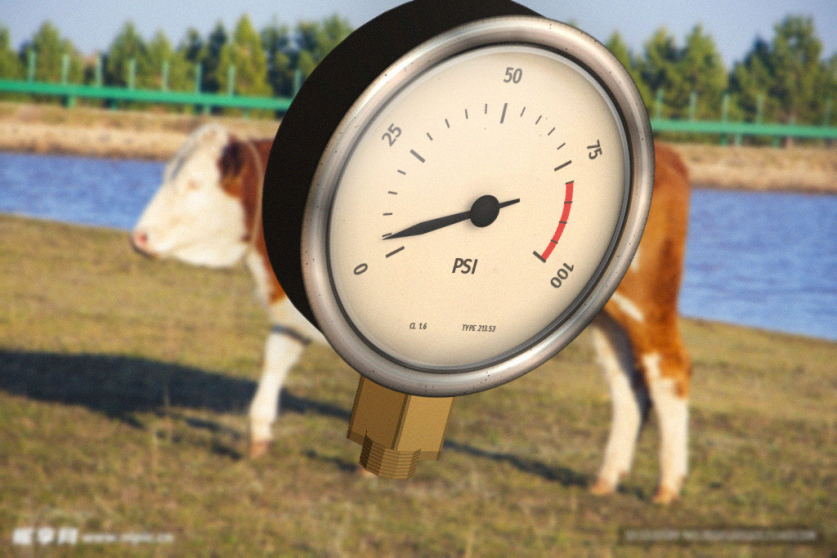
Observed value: 5,psi
